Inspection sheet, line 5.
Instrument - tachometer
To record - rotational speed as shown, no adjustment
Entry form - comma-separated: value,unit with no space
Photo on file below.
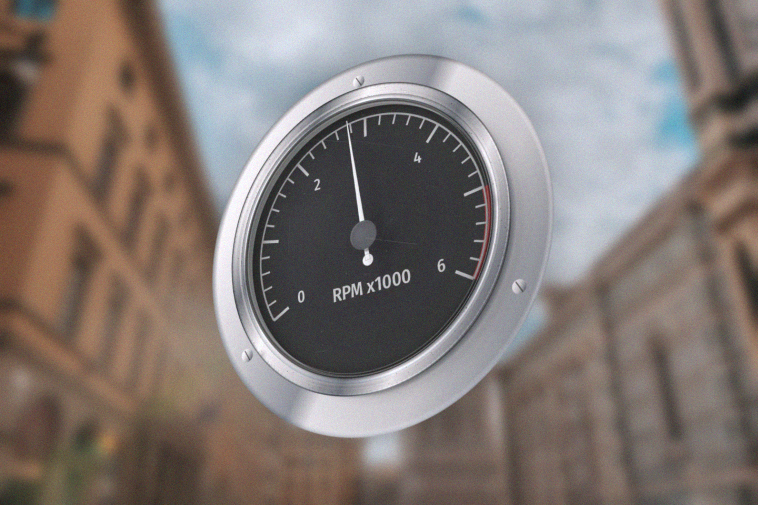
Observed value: 2800,rpm
